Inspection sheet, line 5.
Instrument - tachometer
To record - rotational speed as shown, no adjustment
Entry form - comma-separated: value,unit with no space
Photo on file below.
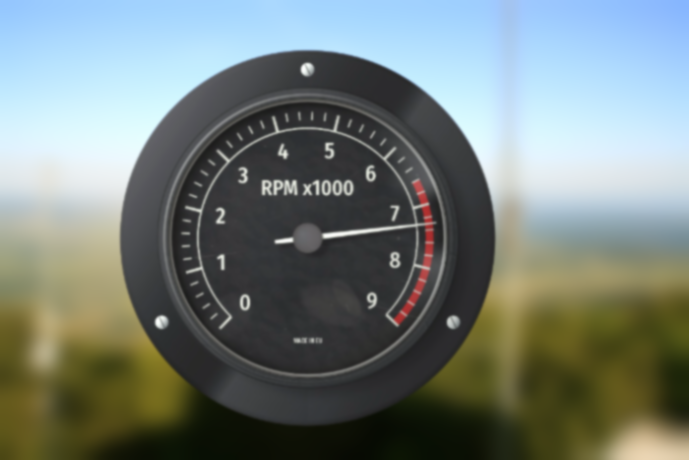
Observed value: 7300,rpm
